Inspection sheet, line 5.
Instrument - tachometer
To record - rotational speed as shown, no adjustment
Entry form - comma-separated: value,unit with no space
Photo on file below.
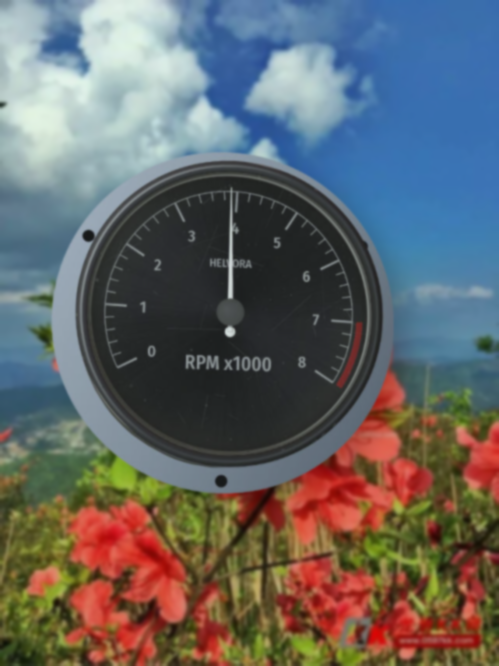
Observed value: 3900,rpm
